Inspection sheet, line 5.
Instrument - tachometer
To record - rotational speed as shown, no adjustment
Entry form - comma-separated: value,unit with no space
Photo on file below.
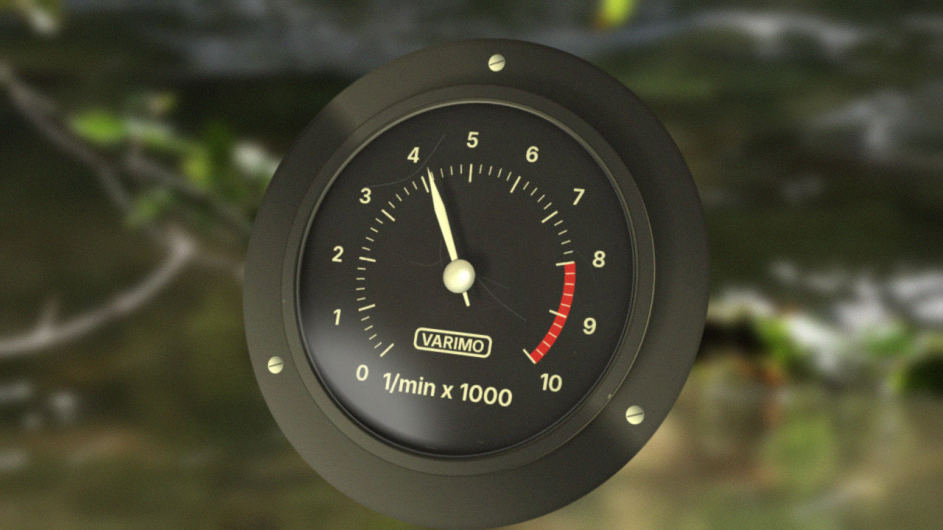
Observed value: 4200,rpm
